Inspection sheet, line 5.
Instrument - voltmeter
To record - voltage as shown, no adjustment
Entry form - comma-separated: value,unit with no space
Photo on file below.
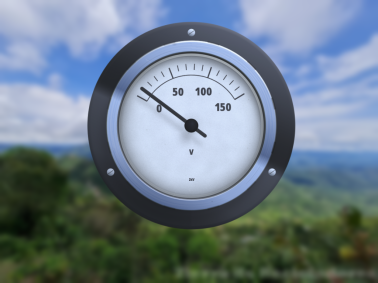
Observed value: 10,V
